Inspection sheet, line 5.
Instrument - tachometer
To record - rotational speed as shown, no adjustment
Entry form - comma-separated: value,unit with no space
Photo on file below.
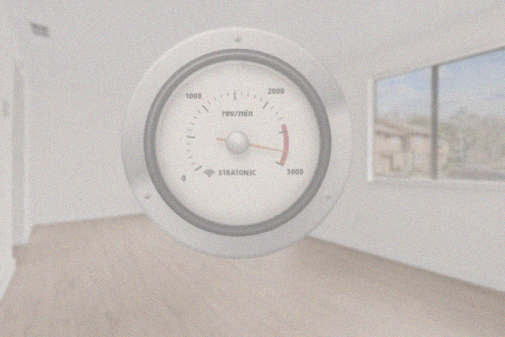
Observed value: 2800,rpm
